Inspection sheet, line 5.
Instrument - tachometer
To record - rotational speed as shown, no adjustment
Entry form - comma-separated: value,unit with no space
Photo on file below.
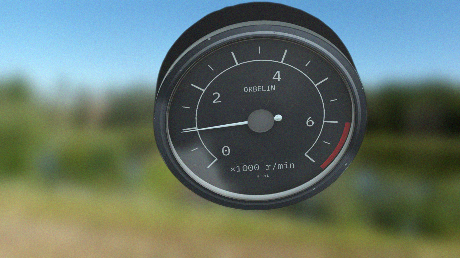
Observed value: 1000,rpm
